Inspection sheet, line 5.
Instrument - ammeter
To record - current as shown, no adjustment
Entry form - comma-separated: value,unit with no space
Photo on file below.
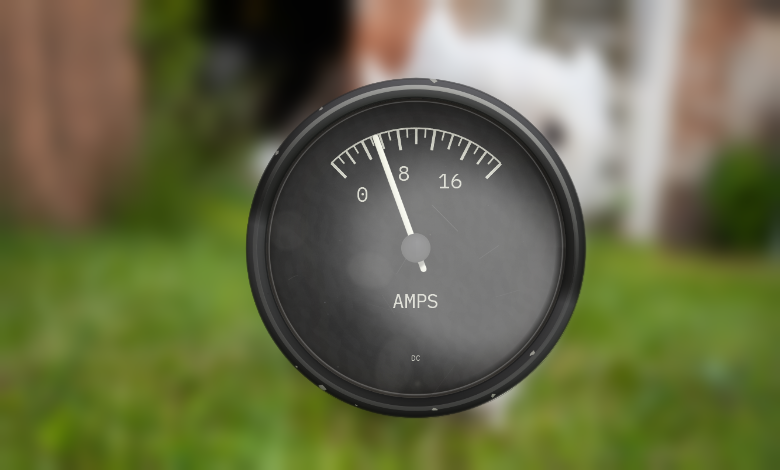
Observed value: 5.5,A
